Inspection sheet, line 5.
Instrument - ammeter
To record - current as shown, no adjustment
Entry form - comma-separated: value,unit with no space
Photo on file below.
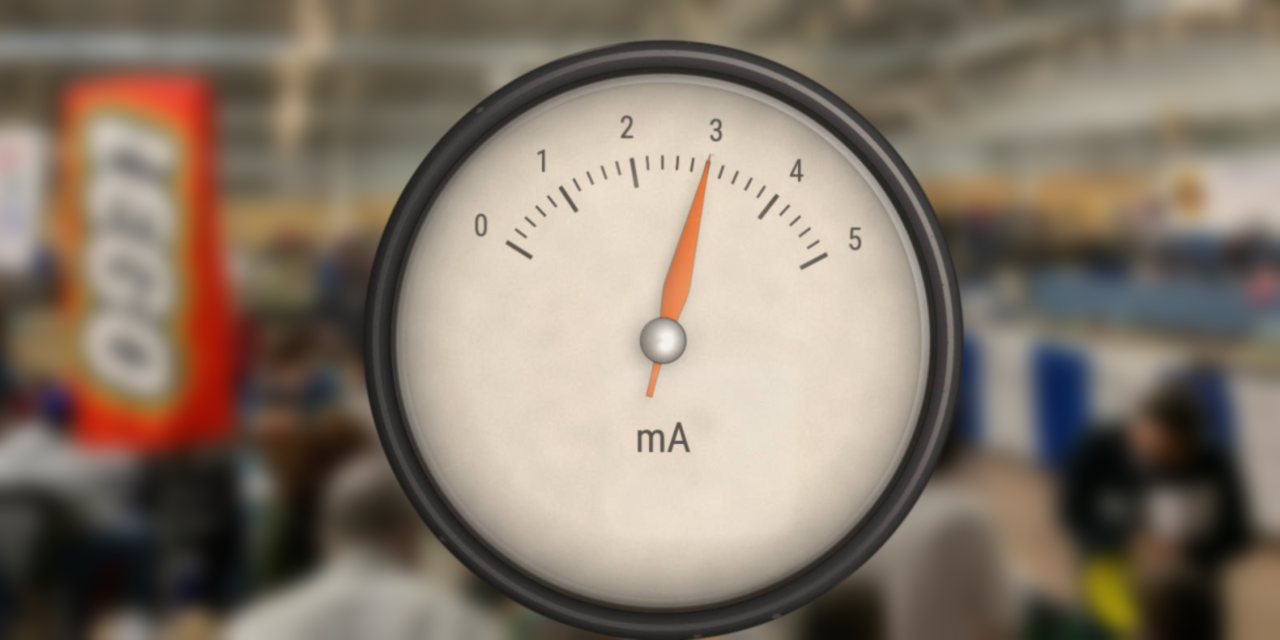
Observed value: 3,mA
